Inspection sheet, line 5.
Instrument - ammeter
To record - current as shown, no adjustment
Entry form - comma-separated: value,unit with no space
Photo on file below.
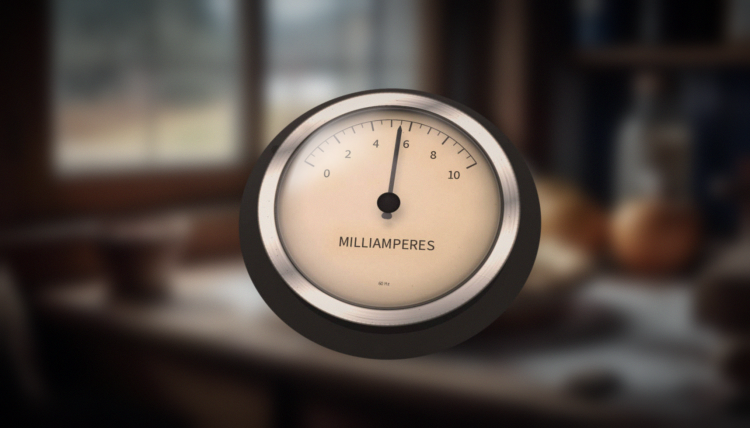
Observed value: 5.5,mA
